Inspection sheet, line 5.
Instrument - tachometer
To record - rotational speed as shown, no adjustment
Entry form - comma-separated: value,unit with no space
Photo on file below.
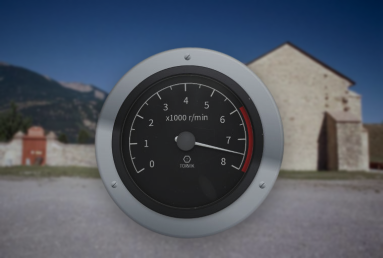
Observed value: 7500,rpm
